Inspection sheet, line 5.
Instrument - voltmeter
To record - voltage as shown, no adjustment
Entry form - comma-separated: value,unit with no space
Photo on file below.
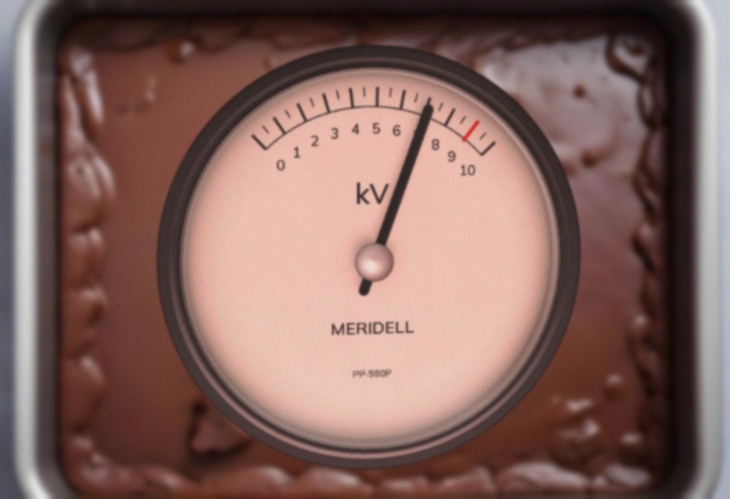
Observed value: 7,kV
